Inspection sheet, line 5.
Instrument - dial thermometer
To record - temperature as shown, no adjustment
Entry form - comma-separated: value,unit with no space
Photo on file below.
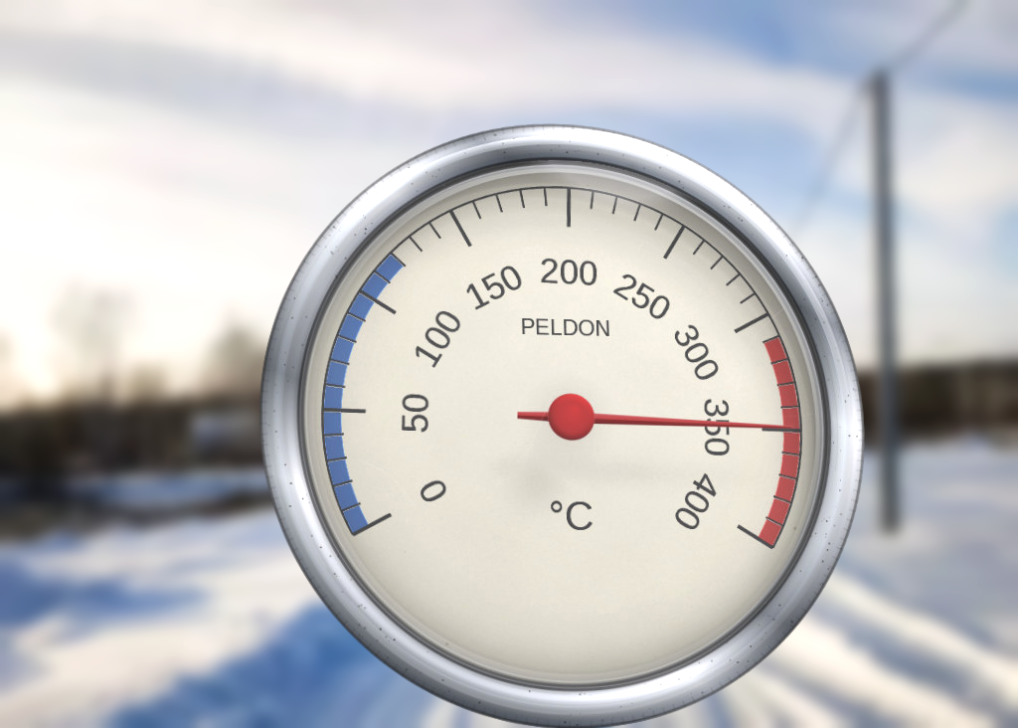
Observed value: 350,°C
